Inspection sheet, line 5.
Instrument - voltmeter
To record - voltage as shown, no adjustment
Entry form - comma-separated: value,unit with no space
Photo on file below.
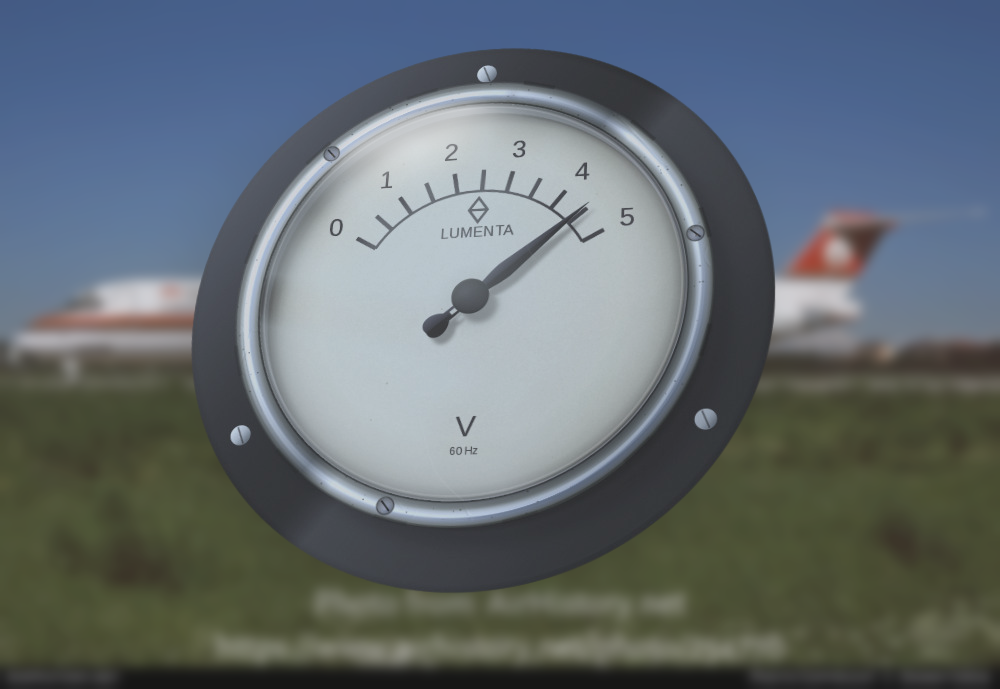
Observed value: 4.5,V
